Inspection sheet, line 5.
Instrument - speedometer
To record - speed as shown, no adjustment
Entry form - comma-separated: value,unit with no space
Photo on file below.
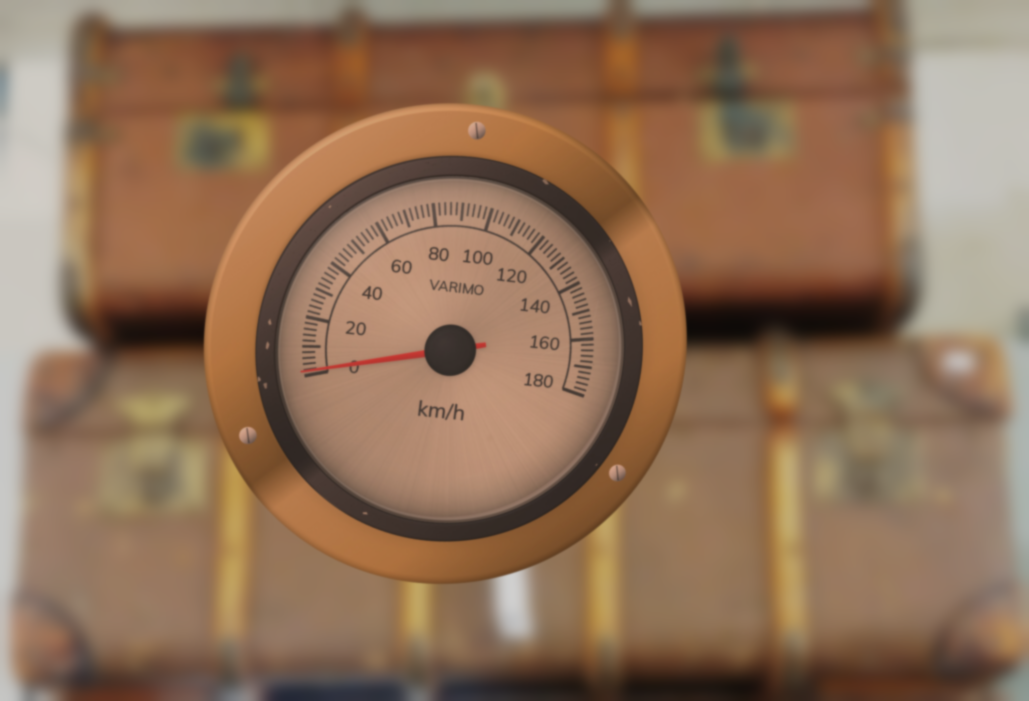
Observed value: 2,km/h
